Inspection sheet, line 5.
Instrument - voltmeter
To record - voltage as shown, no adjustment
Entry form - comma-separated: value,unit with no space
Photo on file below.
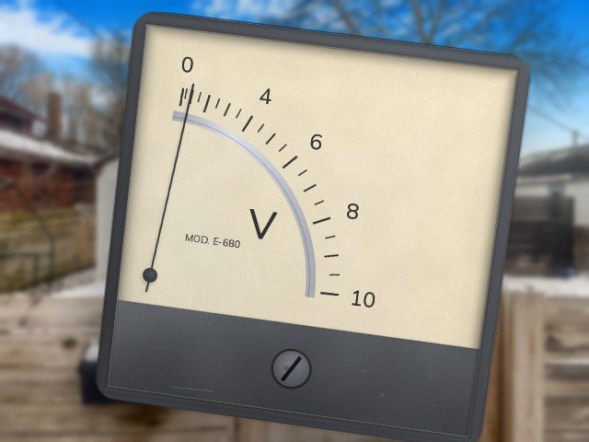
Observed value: 1,V
